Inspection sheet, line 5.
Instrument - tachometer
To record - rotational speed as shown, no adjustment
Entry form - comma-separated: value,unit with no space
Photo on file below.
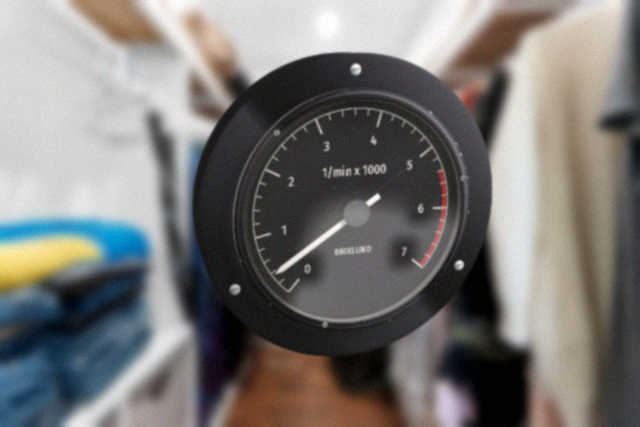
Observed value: 400,rpm
